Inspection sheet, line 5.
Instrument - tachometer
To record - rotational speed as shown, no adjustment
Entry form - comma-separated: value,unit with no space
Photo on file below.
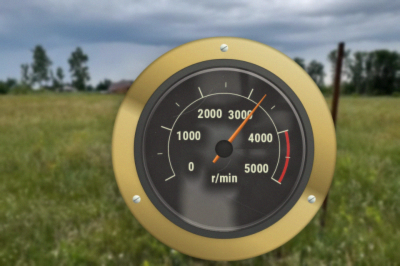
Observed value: 3250,rpm
